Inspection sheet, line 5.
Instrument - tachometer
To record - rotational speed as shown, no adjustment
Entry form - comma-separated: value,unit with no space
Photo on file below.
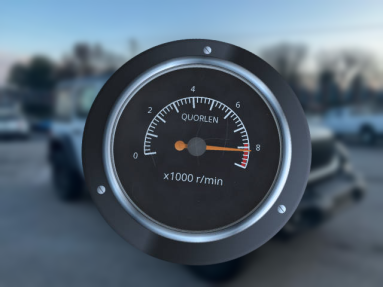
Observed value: 8200,rpm
